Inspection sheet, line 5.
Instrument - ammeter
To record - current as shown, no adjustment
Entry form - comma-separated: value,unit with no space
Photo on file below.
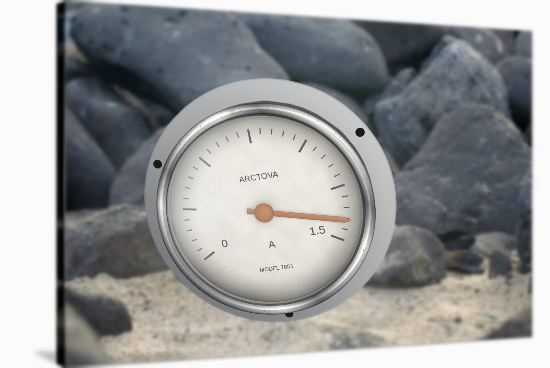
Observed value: 1.4,A
